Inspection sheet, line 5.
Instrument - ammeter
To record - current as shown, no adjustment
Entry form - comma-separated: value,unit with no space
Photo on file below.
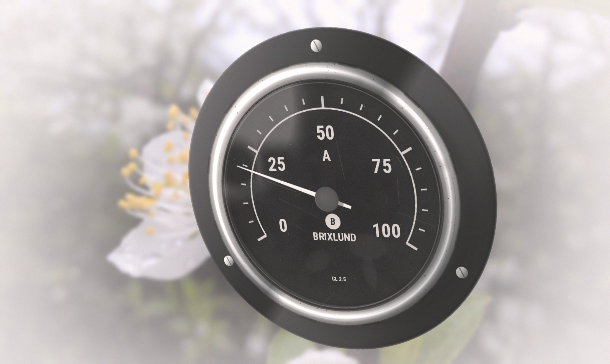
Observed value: 20,A
